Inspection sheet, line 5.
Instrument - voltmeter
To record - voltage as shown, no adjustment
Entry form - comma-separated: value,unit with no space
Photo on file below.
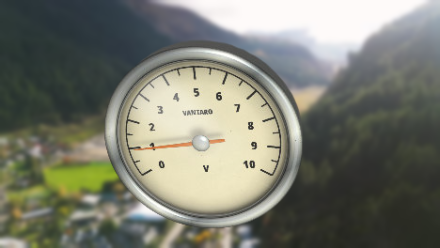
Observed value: 1,V
